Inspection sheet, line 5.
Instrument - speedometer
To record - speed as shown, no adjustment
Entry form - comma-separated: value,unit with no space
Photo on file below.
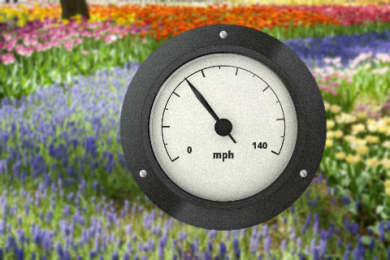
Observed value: 50,mph
